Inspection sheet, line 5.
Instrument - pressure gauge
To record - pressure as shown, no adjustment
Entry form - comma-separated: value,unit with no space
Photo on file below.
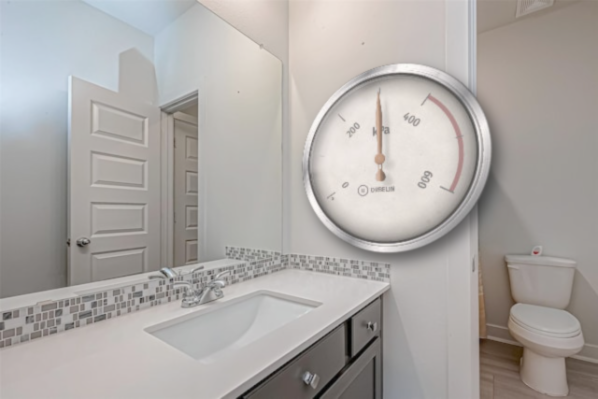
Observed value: 300,kPa
